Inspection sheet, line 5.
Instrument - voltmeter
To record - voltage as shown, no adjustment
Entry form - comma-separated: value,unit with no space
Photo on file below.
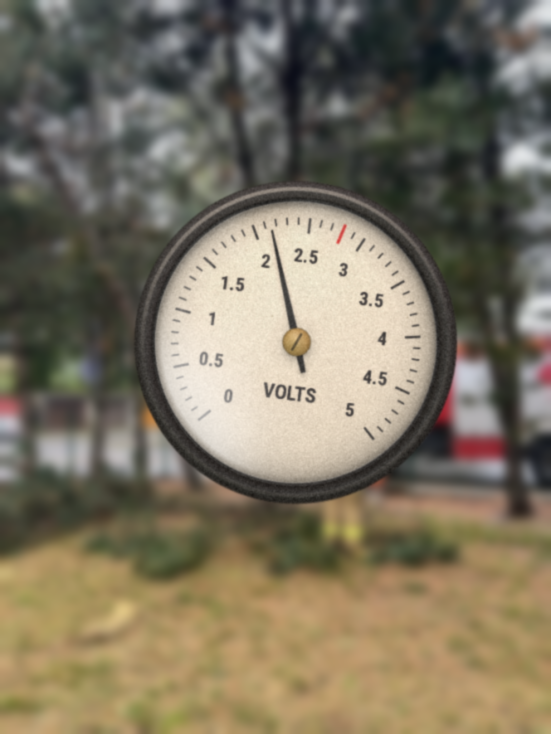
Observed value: 2.15,V
